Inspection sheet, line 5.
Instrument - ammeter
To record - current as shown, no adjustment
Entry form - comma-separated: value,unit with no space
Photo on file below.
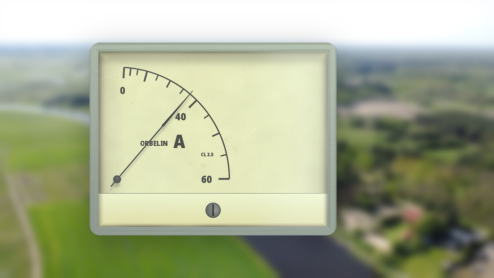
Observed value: 37.5,A
